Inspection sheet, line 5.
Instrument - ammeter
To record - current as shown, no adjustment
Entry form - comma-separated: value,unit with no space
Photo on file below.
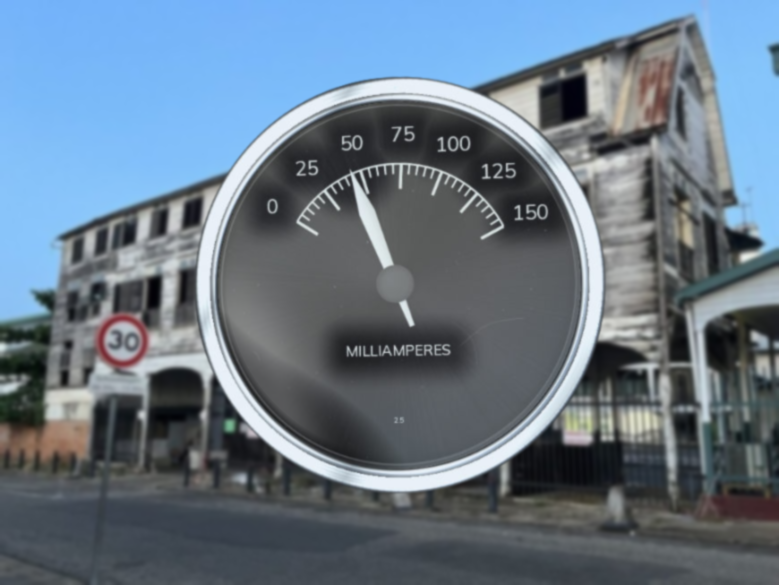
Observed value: 45,mA
